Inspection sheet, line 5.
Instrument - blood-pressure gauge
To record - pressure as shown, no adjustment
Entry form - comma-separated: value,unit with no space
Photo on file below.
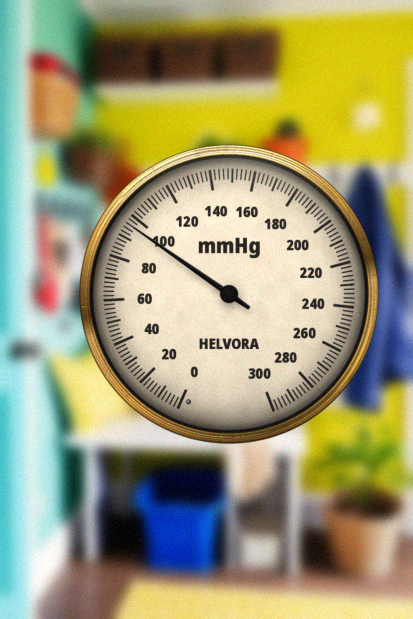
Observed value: 96,mmHg
